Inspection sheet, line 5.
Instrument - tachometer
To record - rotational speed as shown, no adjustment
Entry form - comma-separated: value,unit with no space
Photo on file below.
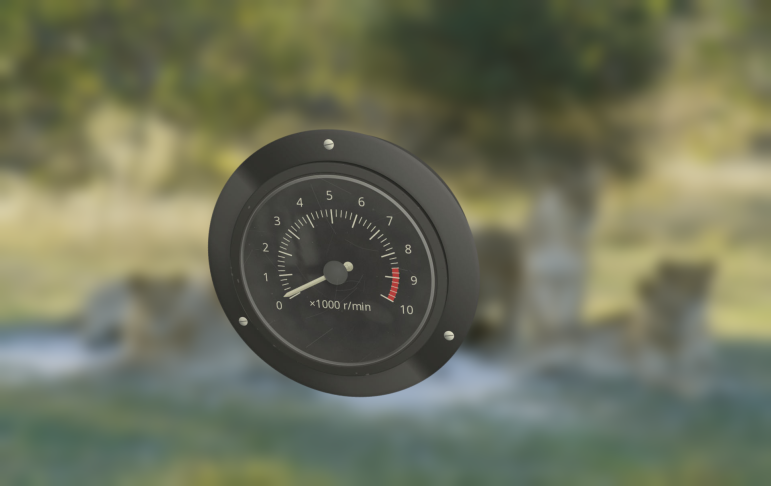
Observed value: 200,rpm
